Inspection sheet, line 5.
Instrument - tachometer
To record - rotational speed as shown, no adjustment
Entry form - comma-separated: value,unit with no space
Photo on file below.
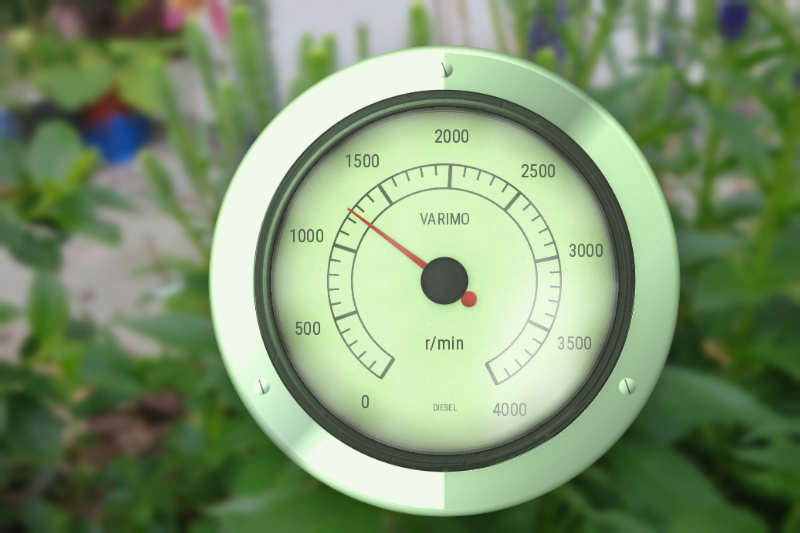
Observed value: 1250,rpm
